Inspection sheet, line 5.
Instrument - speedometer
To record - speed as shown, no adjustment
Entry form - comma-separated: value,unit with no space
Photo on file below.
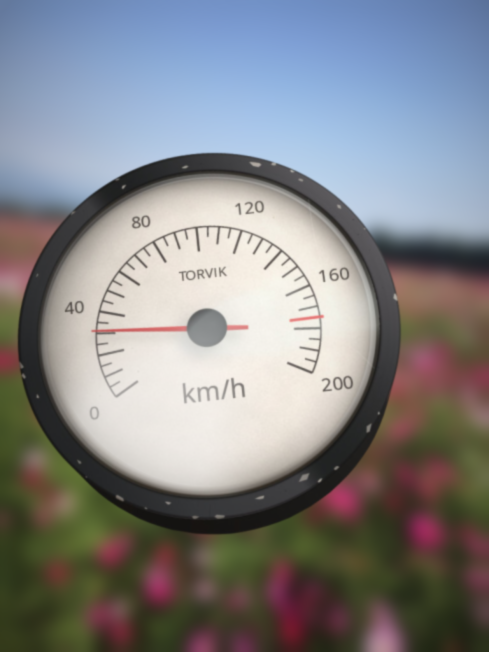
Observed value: 30,km/h
